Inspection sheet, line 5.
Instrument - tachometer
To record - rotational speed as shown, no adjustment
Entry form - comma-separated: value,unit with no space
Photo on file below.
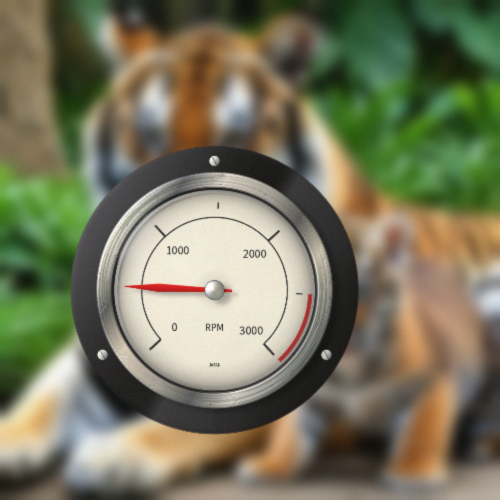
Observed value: 500,rpm
